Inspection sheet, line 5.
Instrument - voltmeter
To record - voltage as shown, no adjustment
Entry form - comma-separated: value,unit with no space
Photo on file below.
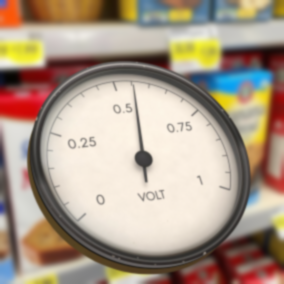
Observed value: 0.55,V
